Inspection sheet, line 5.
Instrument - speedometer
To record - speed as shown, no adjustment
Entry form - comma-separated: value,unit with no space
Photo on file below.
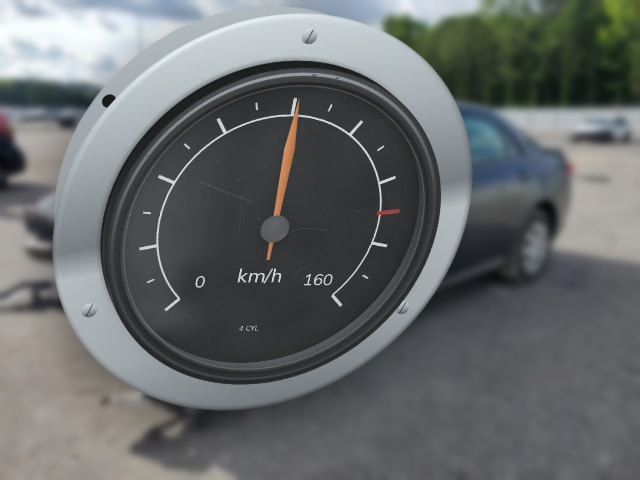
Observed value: 80,km/h
